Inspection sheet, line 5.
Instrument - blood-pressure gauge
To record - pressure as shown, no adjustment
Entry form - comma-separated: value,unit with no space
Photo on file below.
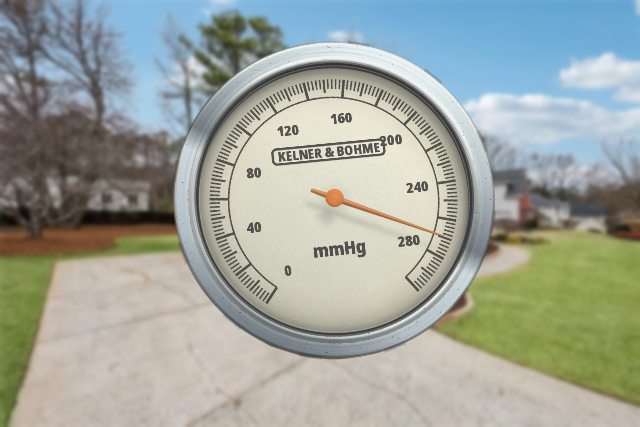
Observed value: 270,mmHg
